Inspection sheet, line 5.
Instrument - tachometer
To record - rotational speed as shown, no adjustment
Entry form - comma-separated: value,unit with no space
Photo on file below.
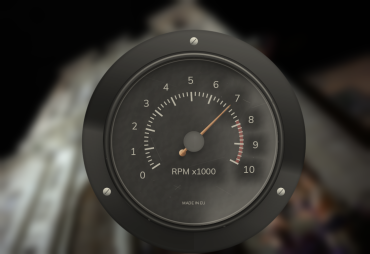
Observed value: 7000,rpm
